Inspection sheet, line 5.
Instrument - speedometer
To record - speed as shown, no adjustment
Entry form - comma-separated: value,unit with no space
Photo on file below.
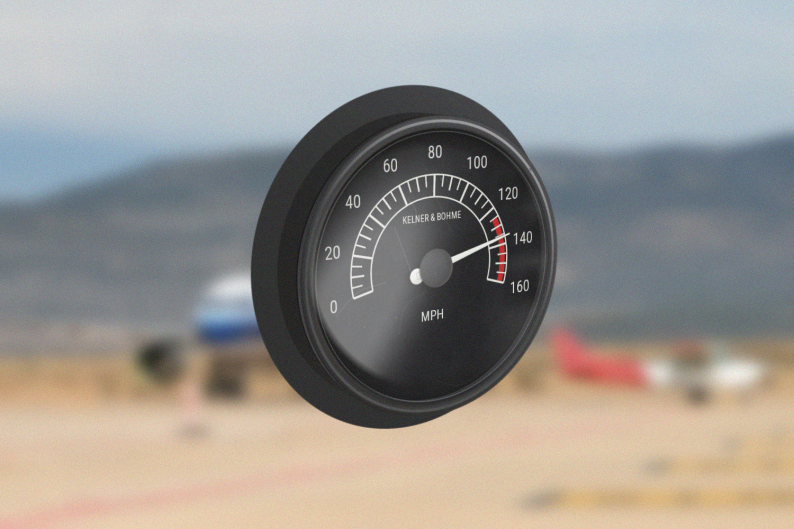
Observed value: 135,mph
